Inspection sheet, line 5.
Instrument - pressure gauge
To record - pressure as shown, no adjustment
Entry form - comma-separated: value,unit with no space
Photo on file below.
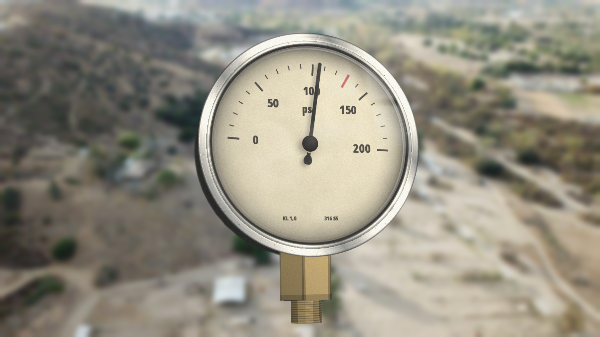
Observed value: 105,psi
